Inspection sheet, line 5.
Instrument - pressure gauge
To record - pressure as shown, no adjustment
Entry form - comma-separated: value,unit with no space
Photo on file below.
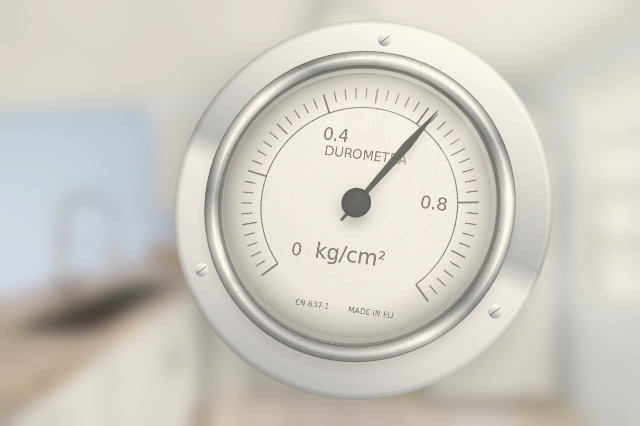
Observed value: 0.62,kg/cm²
